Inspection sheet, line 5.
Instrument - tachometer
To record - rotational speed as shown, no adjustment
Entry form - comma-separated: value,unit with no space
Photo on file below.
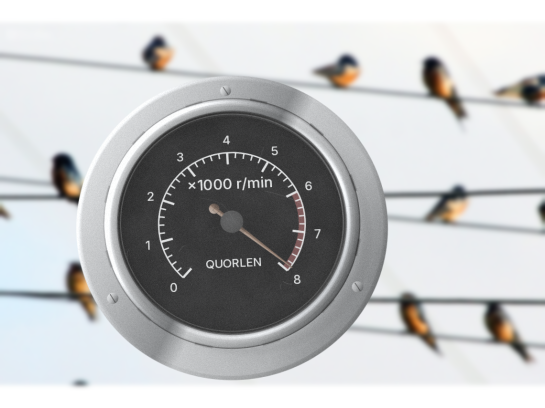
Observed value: 7900,rpm
